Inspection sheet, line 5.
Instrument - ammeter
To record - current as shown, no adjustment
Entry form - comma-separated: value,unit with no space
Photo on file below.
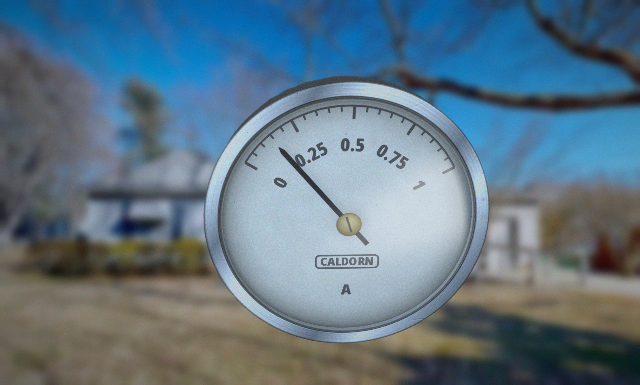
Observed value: 0.15,A
